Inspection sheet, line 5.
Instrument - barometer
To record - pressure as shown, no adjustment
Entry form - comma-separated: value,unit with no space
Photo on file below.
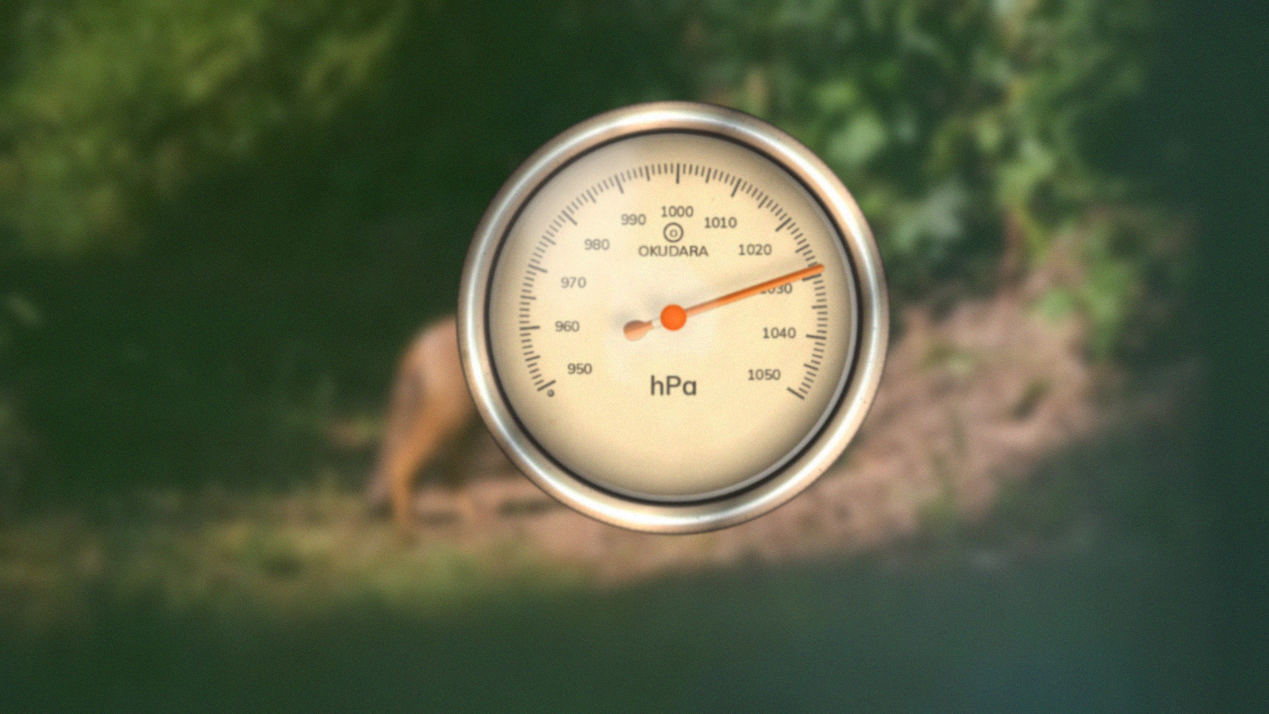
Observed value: 1029,hPa
